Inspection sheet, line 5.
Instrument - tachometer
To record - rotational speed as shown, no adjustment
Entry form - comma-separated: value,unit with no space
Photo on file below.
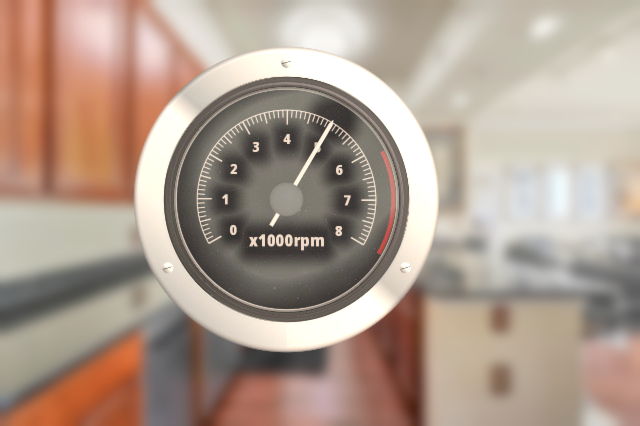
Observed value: 5000,rpm
